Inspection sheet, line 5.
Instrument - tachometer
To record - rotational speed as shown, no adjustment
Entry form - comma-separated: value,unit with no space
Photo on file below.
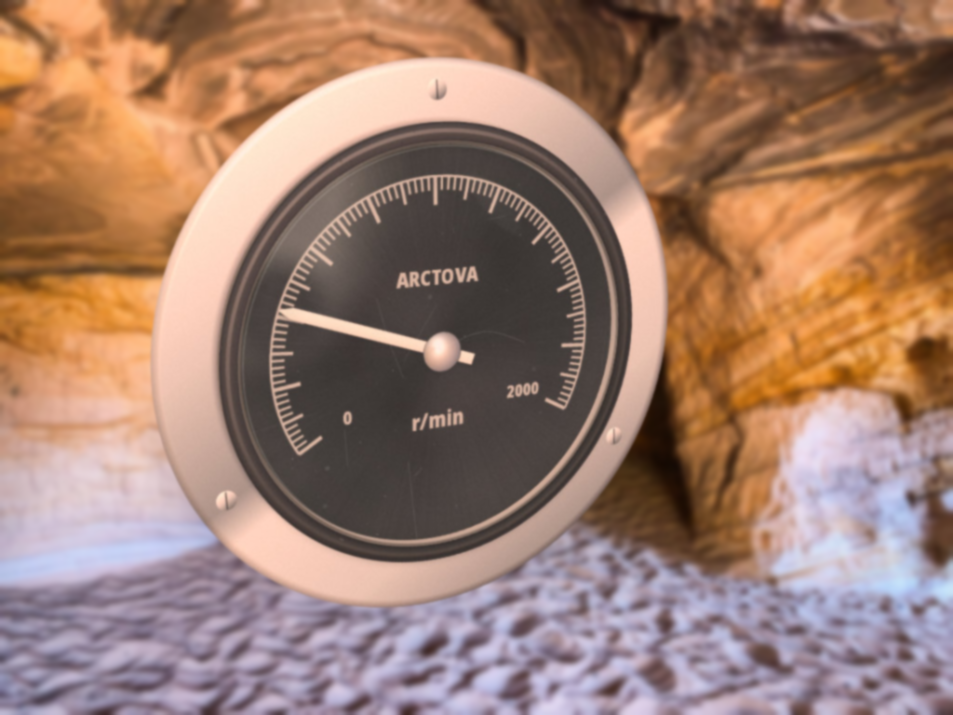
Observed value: 420,rpm
